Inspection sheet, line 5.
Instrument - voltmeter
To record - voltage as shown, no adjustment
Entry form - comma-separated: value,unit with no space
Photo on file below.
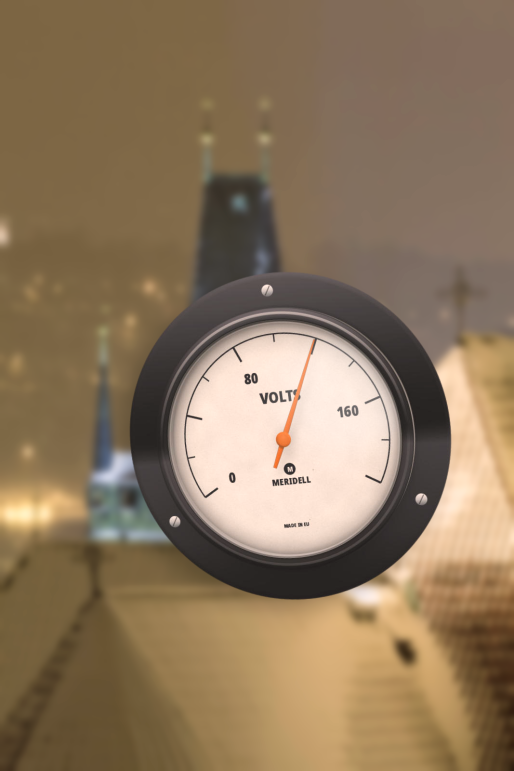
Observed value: 120,V
